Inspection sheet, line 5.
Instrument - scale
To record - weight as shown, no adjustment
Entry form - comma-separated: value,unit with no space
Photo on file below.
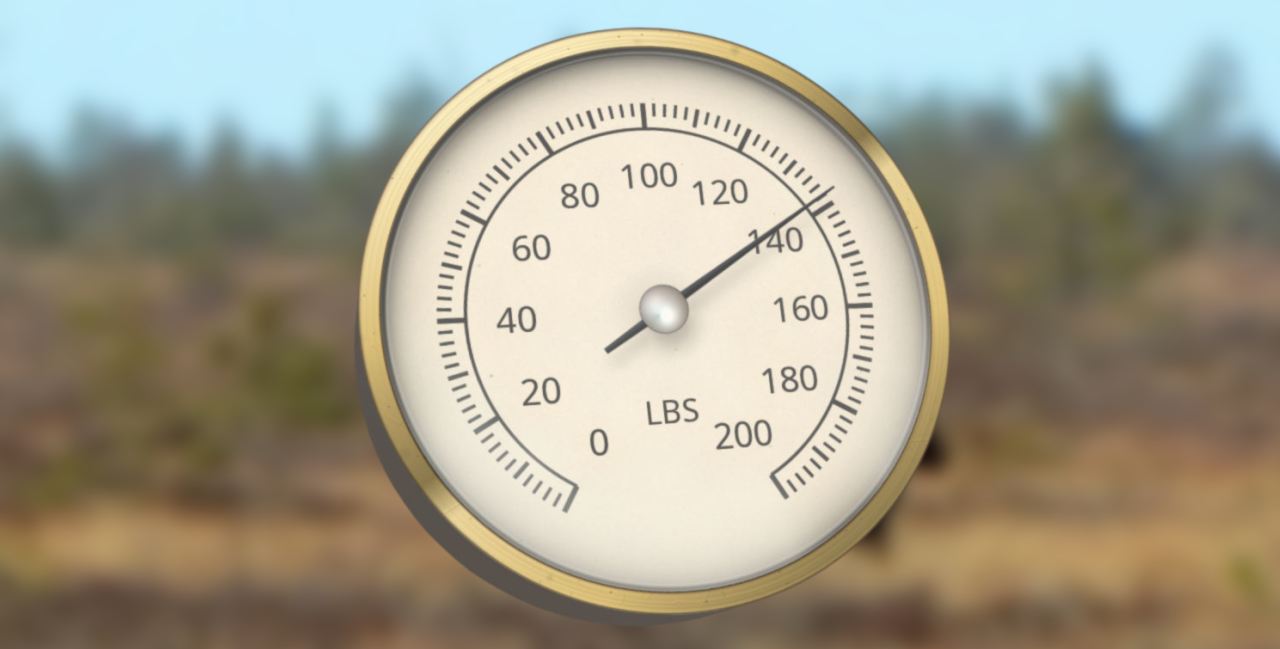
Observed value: 138,lb
